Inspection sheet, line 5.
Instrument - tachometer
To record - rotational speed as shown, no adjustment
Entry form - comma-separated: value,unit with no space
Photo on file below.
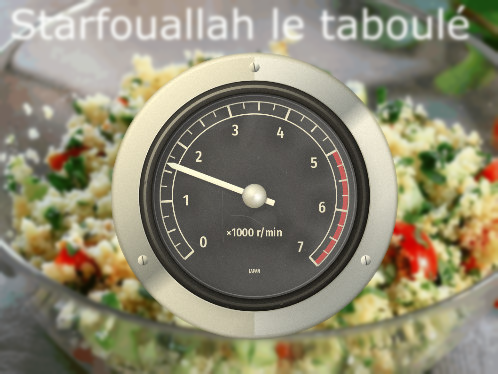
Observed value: 1625,rpm
